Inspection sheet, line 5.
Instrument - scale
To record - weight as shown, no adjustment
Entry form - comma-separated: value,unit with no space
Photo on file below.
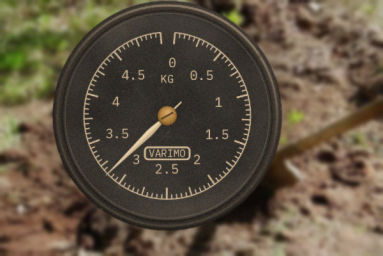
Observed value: 3.15,kg
